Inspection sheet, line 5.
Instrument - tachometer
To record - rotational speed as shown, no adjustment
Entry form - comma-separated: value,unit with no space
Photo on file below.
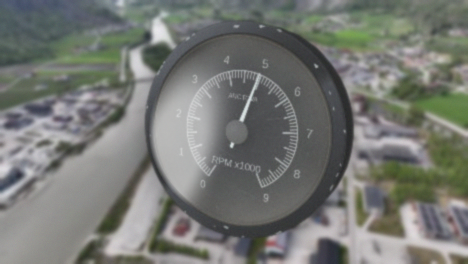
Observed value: 5000,rpm
